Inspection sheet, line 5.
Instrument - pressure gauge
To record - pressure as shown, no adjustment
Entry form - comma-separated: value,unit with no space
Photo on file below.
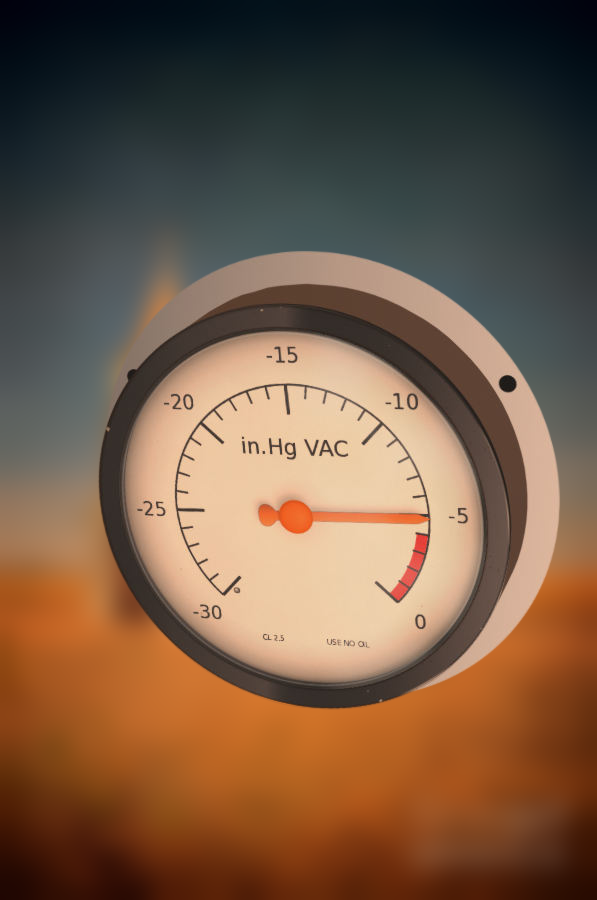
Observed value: -5,inHg
